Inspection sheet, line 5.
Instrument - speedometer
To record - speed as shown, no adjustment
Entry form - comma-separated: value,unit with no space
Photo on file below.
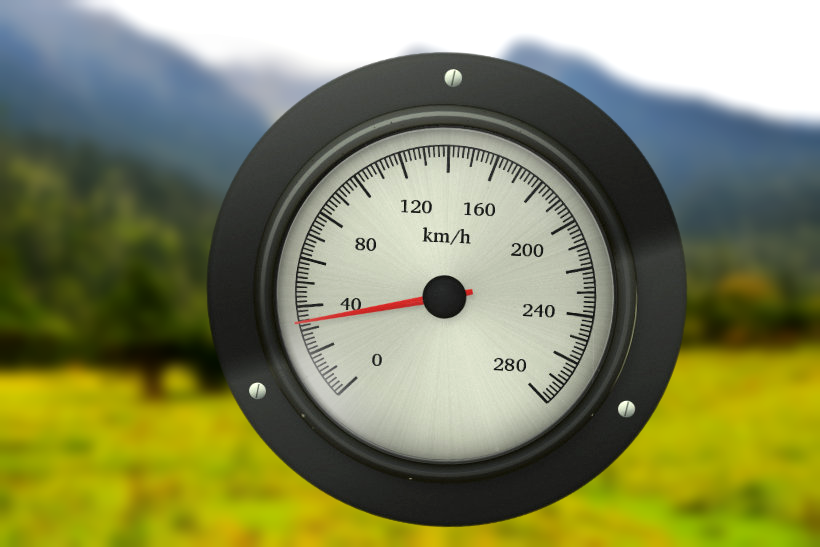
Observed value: 34,km/h
